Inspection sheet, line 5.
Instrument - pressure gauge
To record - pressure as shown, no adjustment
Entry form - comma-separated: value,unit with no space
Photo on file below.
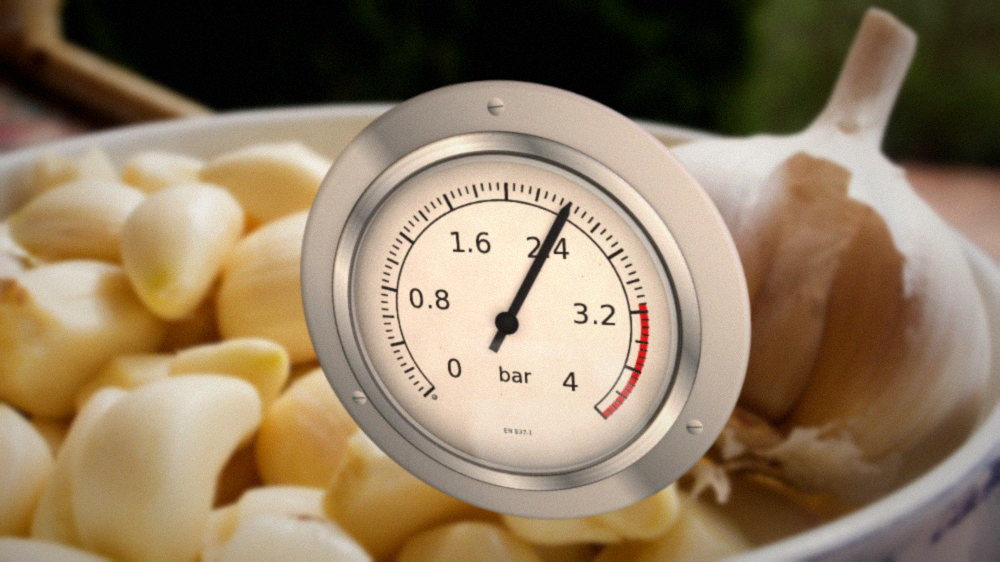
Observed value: 2.4,bar
